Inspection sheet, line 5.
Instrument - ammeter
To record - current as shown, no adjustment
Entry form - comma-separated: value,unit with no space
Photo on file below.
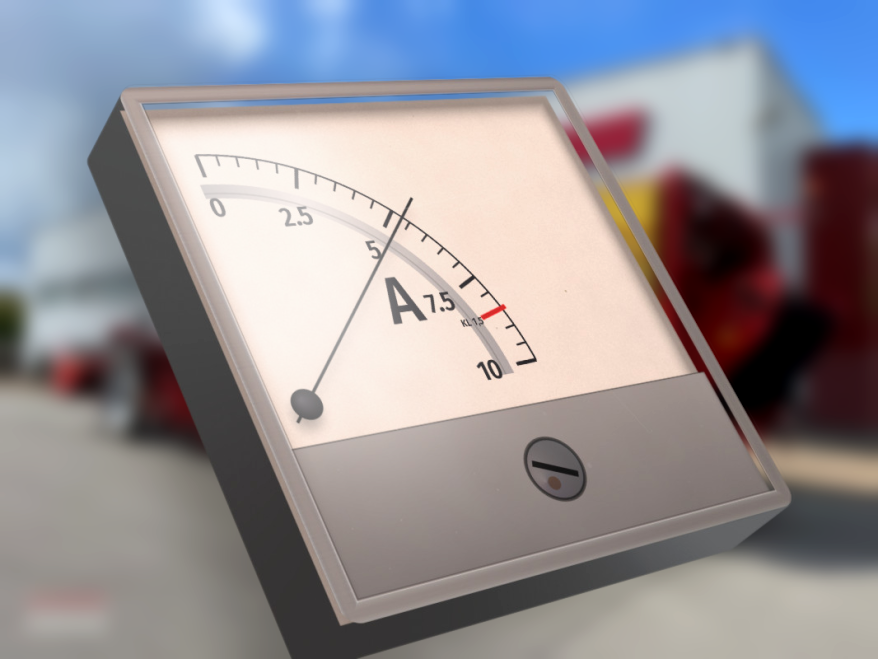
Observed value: 5.25,A
